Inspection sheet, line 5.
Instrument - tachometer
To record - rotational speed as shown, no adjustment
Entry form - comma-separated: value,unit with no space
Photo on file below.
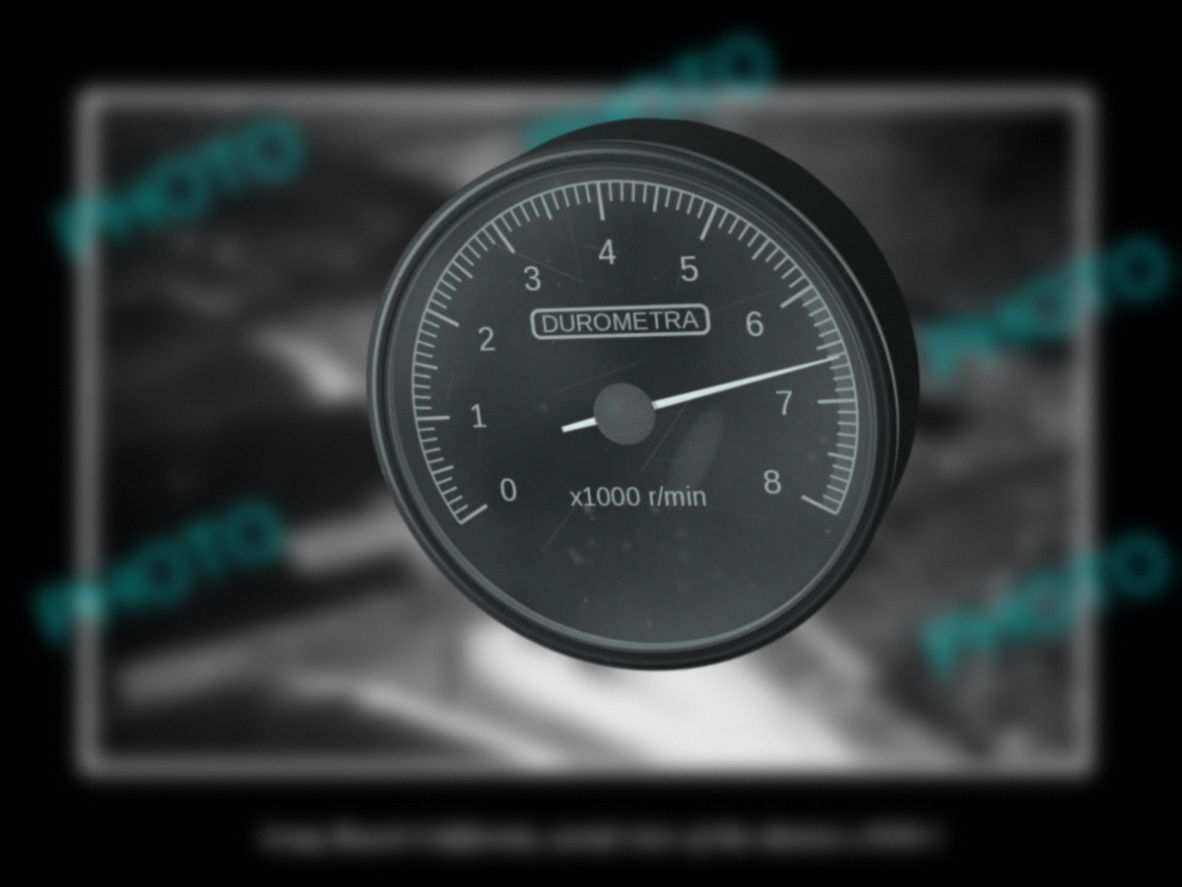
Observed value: 6600,rpm
